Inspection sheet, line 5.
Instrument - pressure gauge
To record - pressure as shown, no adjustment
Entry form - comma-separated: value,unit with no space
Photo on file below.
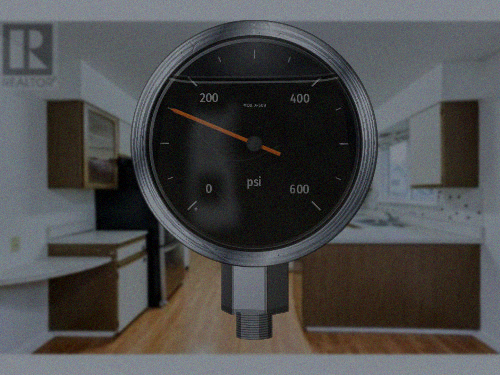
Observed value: 150,psi
